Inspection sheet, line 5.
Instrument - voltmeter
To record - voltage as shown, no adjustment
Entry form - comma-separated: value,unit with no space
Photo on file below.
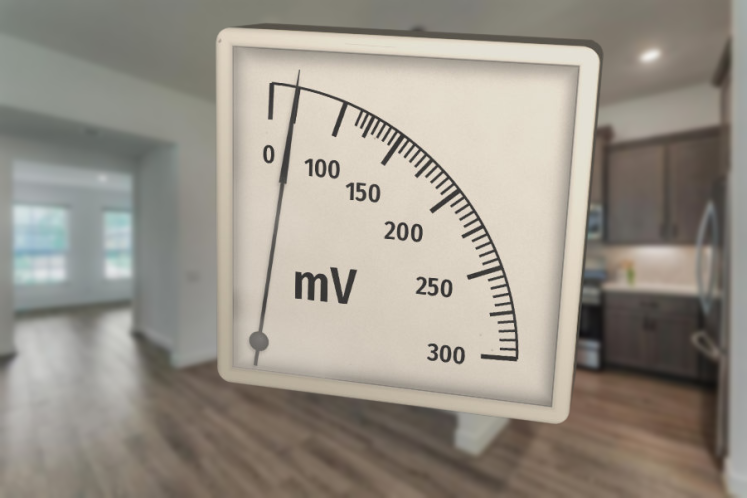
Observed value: 50,mV
